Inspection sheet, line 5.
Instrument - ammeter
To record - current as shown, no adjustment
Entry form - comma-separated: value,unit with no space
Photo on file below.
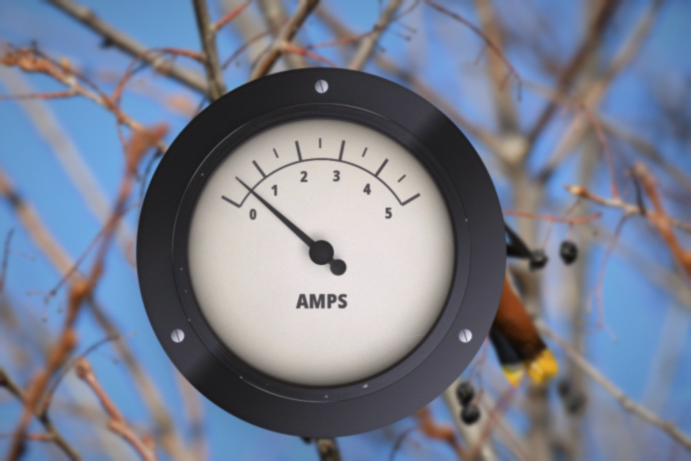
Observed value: 0.5,A
